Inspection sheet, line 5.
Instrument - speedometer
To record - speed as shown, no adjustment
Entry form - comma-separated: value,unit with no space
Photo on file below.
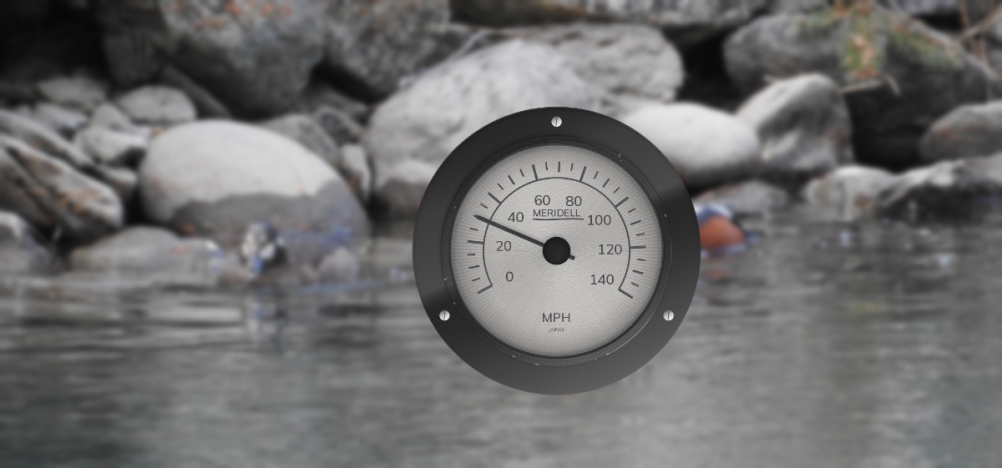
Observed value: 30,mph
